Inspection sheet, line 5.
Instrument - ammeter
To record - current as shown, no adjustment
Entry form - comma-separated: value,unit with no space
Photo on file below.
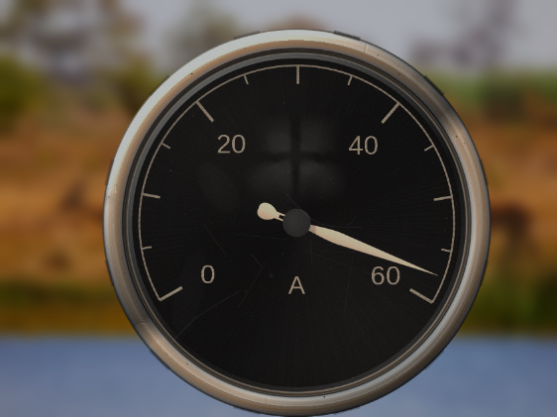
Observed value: 57.5,A
